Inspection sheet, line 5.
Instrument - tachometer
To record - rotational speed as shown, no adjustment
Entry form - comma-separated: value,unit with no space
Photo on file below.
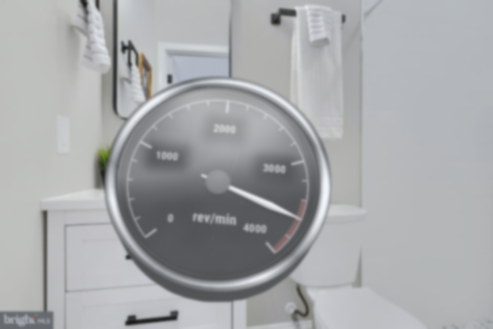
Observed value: 3600,rpm
